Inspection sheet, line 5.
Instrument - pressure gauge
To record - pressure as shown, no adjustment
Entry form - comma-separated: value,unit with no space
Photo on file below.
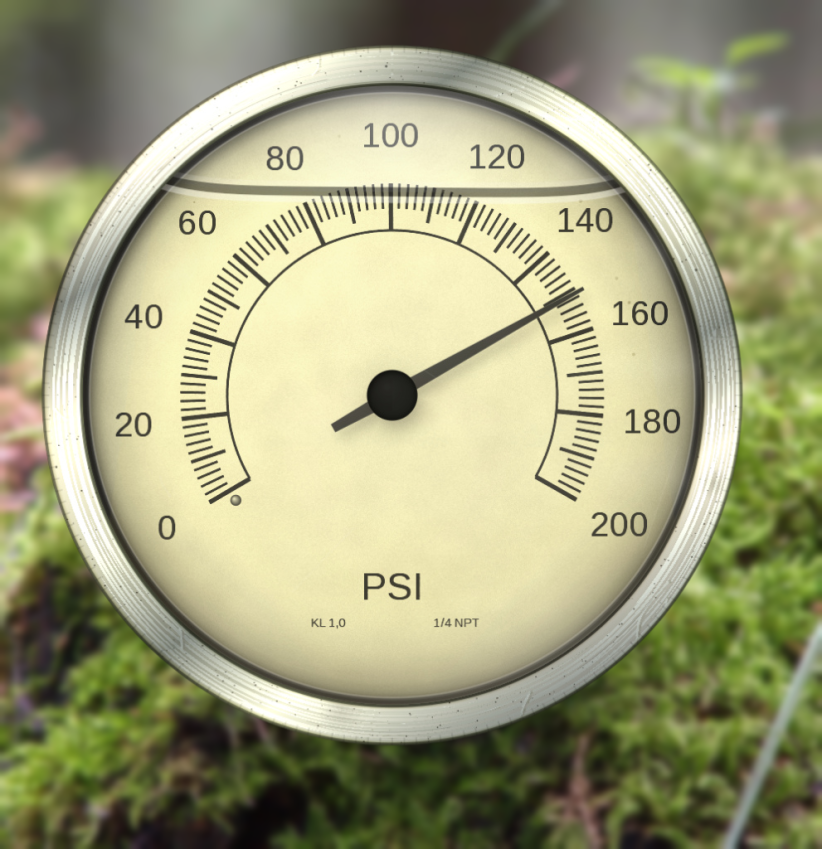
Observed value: 151,psi
